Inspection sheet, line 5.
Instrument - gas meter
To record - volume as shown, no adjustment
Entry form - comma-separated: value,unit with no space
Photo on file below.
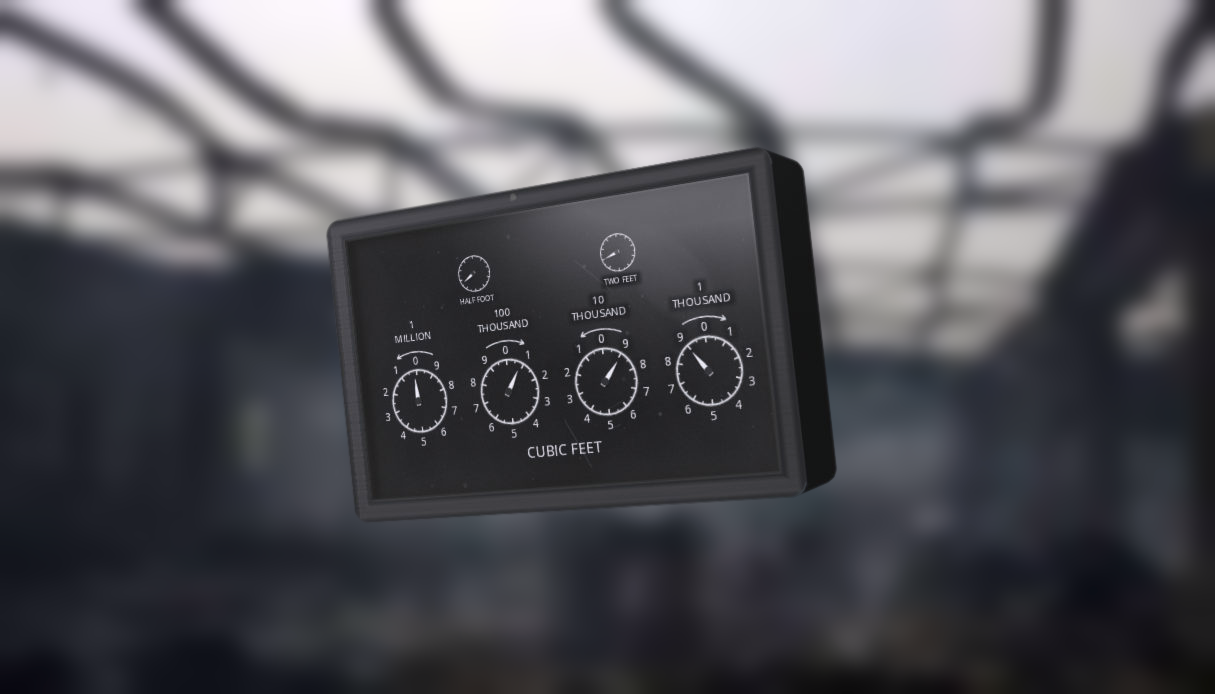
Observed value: 8900,ft³
